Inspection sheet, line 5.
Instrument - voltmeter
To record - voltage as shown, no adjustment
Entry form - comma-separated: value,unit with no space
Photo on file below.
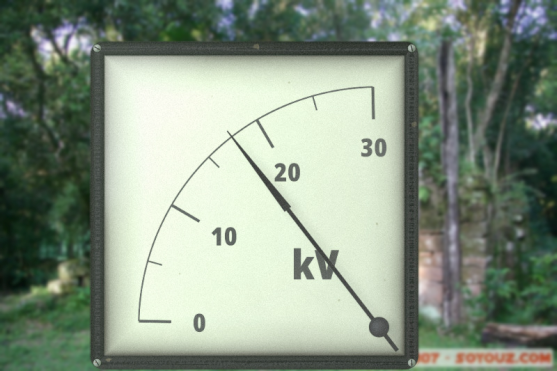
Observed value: 17.5,kV
